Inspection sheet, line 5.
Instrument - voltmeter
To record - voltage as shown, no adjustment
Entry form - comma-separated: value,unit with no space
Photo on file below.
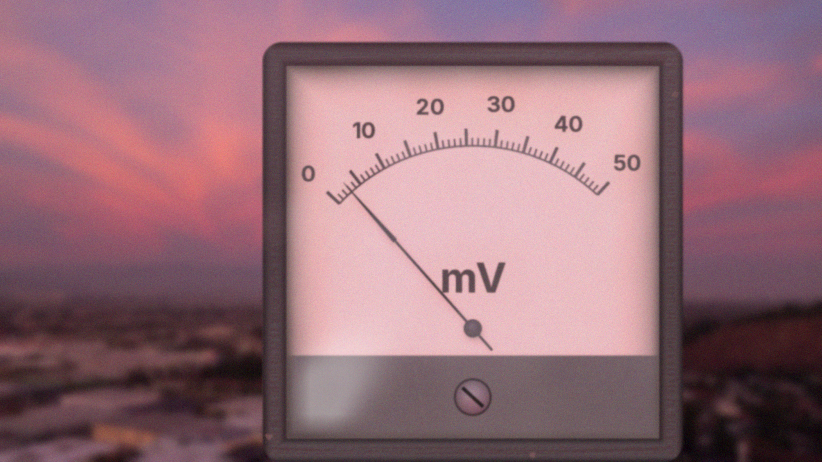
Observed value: 3,mV
